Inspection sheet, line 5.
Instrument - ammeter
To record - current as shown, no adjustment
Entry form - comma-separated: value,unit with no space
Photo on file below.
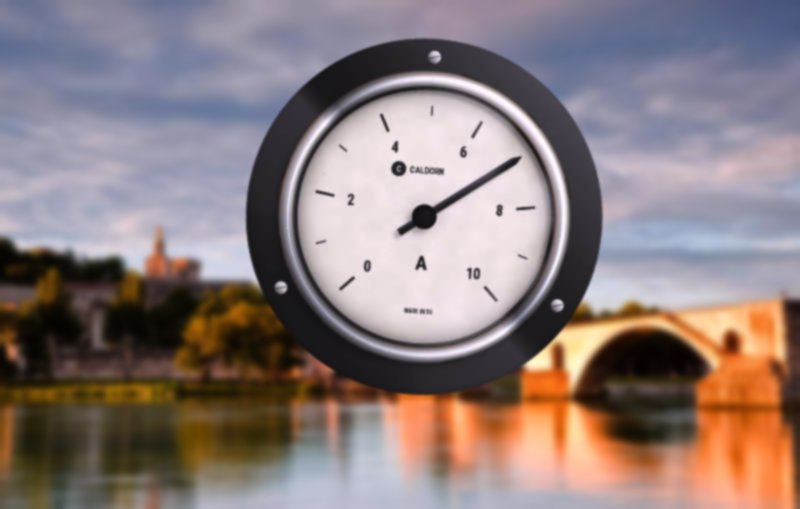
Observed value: 7,A
